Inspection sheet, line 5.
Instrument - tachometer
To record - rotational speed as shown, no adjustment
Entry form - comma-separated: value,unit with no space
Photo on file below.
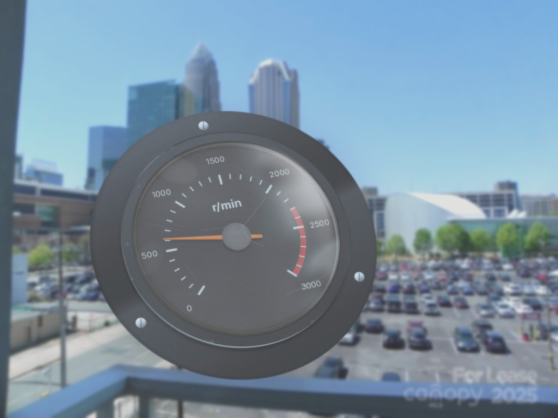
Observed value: 600,rpm
